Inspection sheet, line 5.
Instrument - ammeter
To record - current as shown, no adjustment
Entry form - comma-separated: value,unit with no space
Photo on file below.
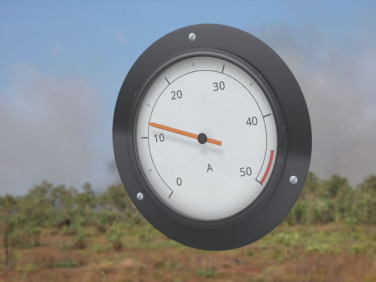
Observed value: 12.5,A
